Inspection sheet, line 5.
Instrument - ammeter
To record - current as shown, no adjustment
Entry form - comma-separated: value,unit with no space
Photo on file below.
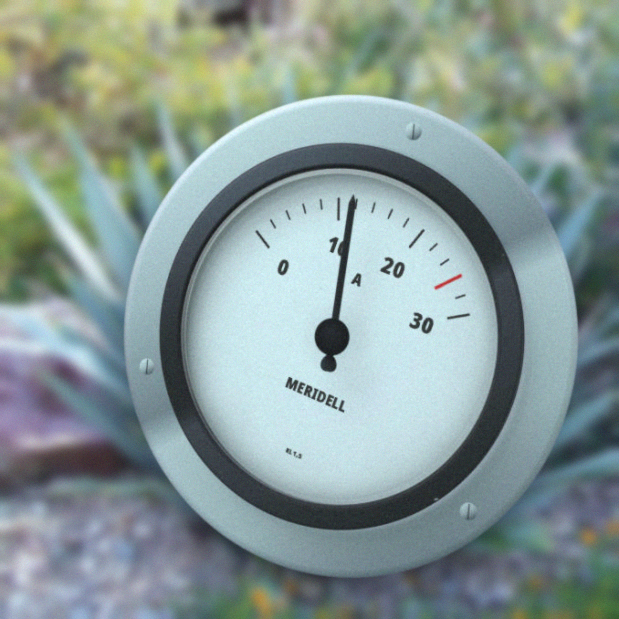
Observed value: 12,A
